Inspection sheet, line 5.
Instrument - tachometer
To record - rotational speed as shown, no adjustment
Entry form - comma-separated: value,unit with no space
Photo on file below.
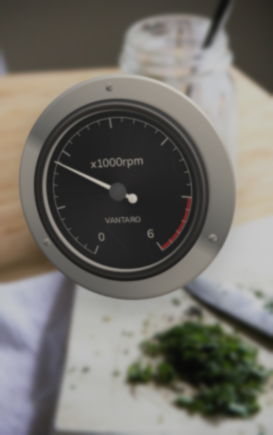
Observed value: 1800,rpm
